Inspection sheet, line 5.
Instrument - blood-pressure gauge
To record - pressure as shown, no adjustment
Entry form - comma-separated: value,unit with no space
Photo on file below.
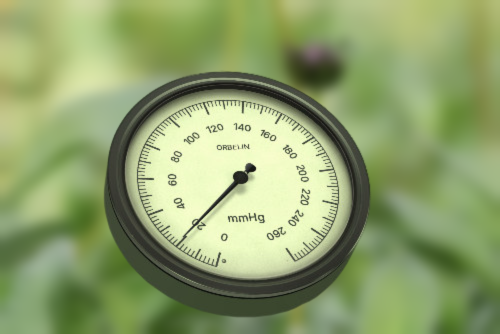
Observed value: 20,mmHg
